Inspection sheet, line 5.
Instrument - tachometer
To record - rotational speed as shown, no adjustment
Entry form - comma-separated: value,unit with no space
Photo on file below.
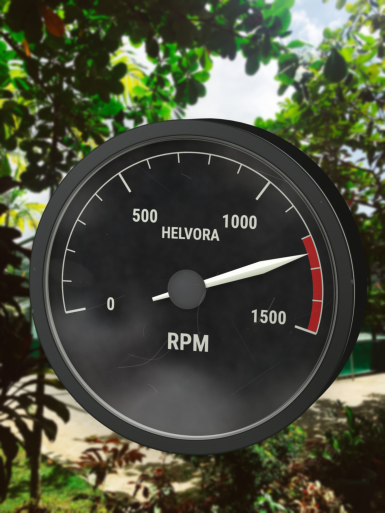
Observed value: 1250,rpm
